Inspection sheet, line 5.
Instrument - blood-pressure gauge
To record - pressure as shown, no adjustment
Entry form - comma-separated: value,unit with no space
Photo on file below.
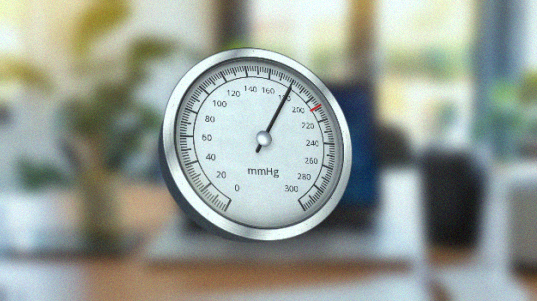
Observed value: 180,mmHg
